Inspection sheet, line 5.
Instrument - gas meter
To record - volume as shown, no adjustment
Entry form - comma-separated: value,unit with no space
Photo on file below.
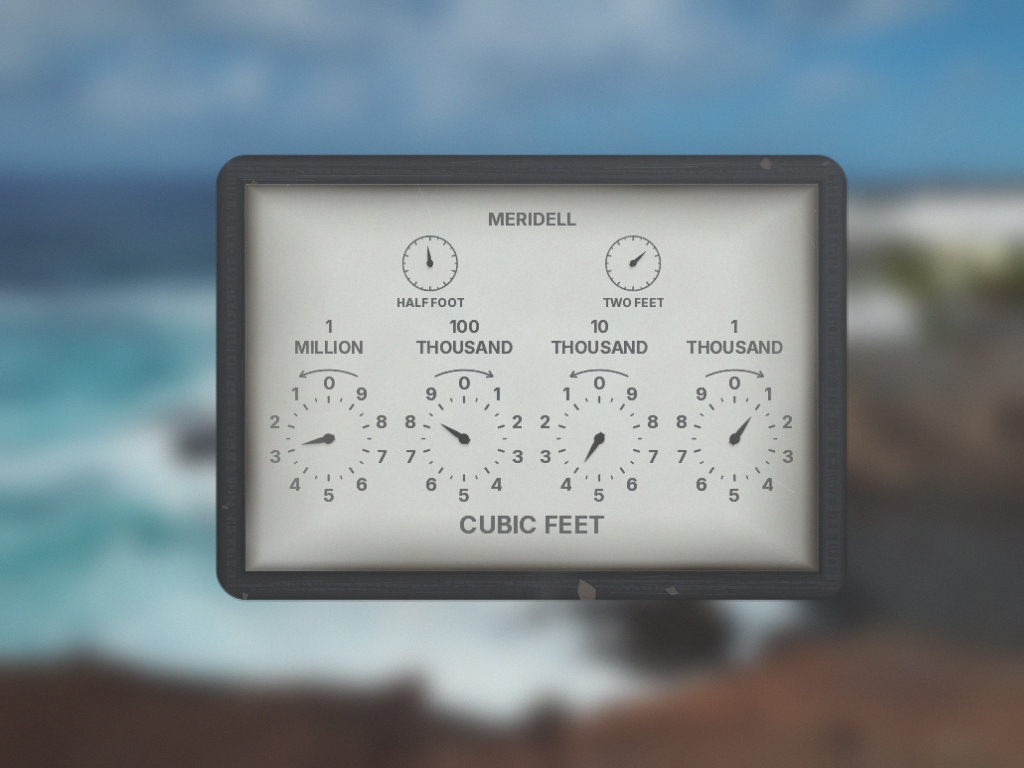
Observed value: 284100,ft³
